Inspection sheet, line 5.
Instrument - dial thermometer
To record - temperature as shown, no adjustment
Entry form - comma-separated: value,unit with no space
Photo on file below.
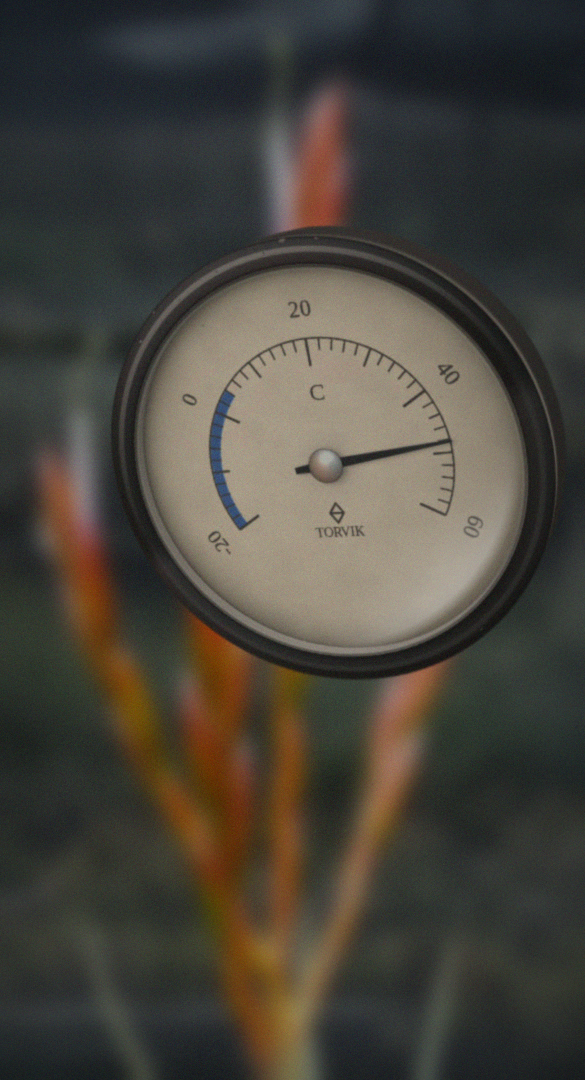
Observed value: 48,°C
